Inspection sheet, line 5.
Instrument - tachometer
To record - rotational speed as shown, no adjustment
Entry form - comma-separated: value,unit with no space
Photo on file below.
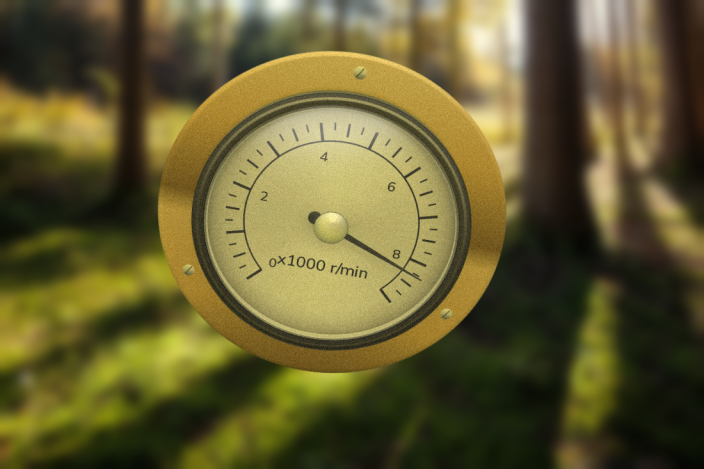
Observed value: 8250,rpm
